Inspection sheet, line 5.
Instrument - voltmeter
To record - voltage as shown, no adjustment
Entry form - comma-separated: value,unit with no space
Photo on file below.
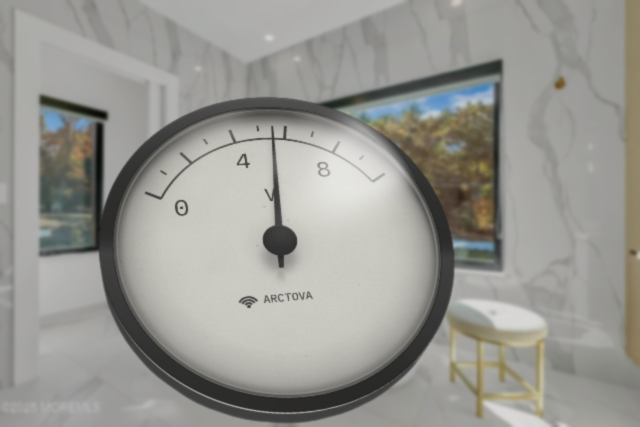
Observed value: 5.5,V
